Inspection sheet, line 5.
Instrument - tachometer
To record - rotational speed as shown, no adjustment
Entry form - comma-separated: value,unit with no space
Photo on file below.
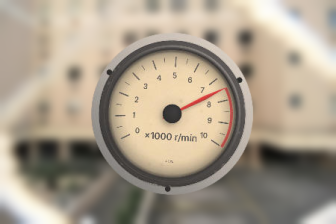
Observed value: 7500,rpm
